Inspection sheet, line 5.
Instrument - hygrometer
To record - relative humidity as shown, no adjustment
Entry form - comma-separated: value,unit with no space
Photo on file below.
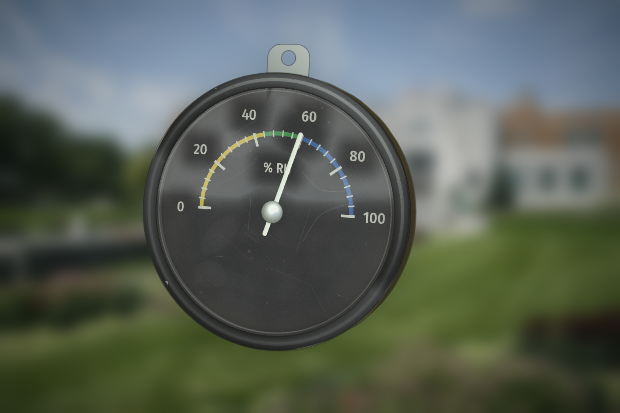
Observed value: 60,%
